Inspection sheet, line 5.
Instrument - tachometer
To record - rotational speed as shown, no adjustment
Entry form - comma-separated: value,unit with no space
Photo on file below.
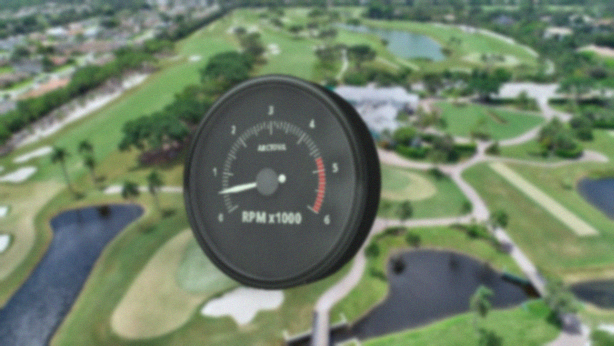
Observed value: 500,rpm
